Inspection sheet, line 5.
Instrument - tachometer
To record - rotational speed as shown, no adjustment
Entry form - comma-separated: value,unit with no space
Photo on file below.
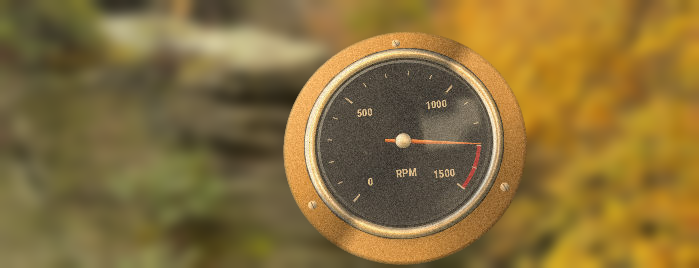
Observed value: 1300,rpm
